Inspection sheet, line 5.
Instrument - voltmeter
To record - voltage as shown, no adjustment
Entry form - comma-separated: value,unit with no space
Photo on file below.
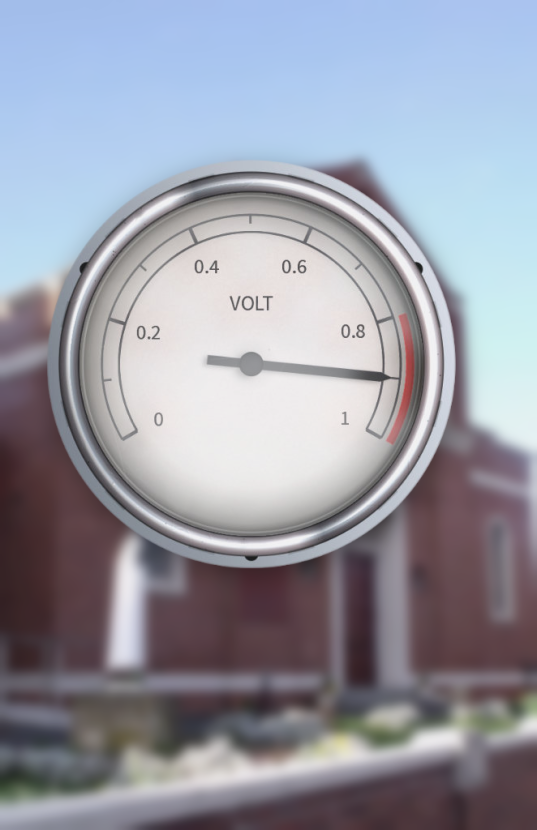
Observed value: 0.9,V
